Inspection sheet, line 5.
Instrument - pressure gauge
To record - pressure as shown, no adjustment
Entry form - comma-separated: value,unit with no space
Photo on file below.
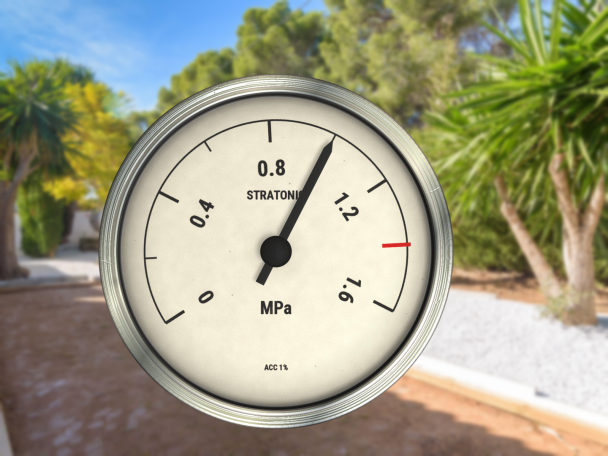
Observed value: 1,MPa
